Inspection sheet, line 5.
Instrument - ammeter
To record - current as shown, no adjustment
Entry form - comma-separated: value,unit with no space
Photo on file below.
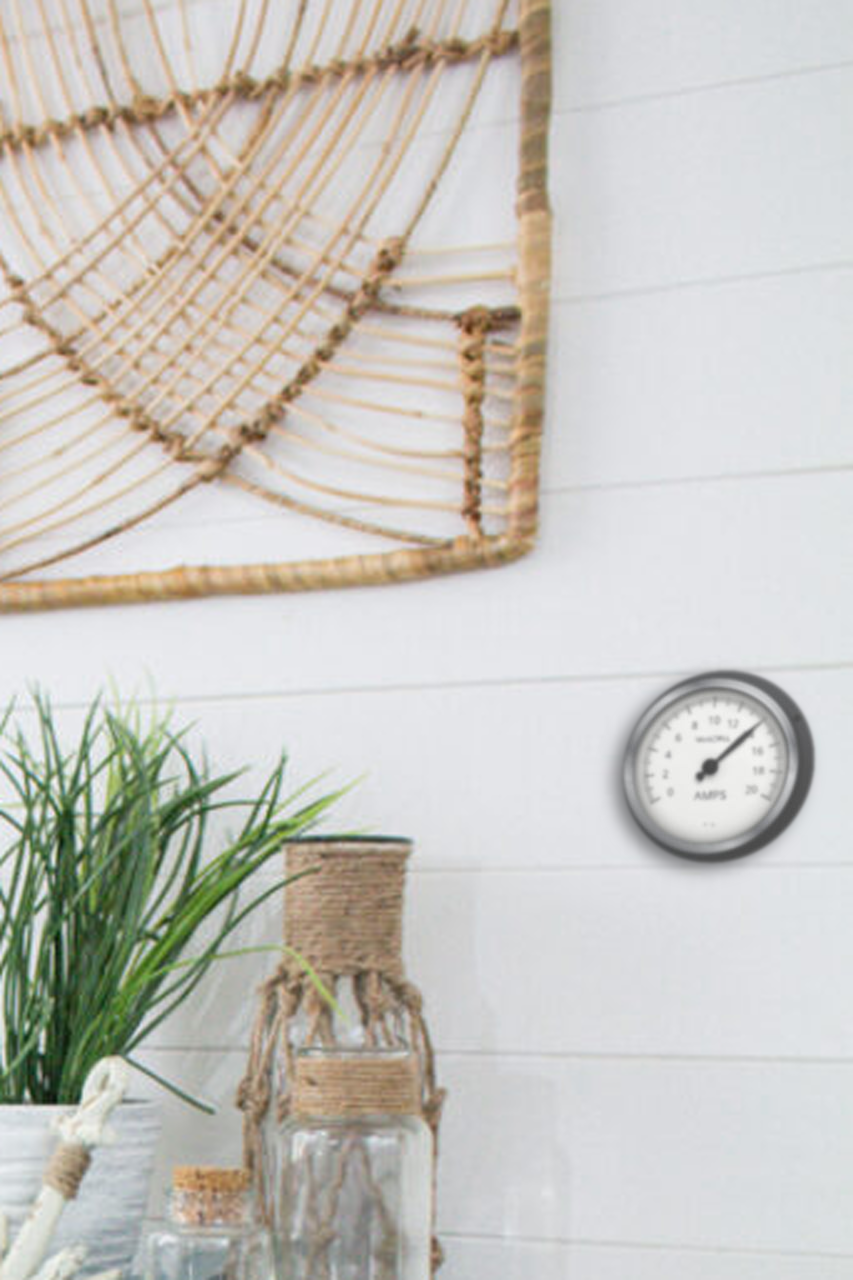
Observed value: 14,A
